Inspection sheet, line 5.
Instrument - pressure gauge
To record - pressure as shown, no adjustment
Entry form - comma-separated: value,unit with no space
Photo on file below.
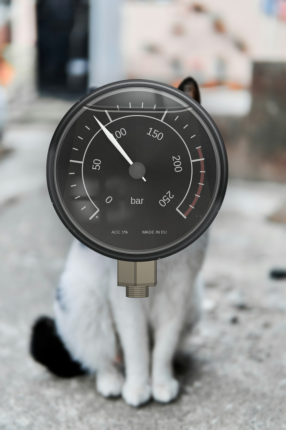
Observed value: 90,bar
